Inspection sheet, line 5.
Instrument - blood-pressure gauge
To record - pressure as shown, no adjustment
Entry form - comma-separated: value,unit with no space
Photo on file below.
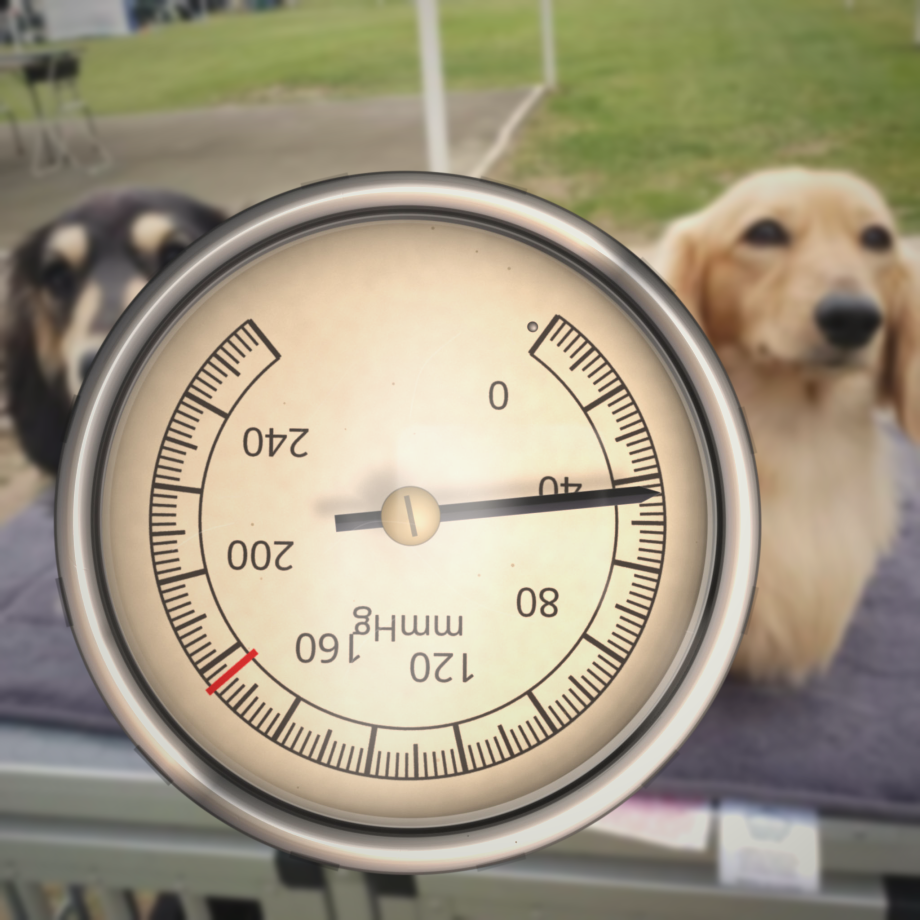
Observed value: 44,mmHg
